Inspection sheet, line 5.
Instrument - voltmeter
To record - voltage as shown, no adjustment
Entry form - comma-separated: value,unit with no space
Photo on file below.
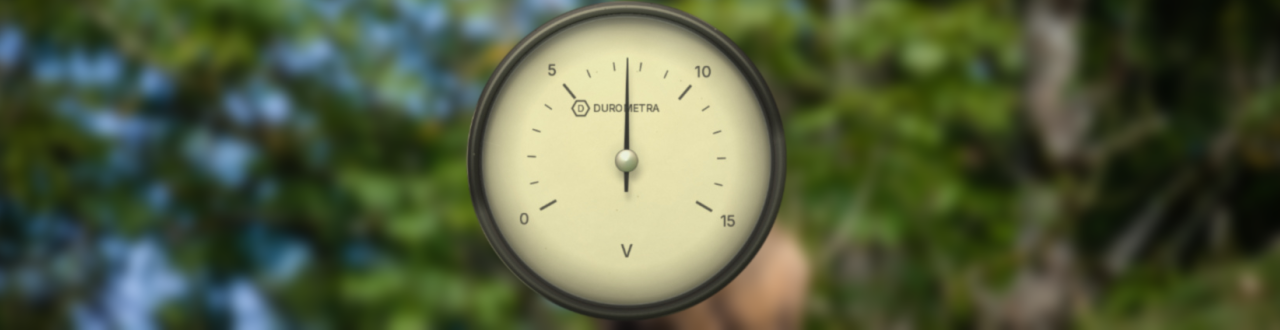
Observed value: 7.5,V
